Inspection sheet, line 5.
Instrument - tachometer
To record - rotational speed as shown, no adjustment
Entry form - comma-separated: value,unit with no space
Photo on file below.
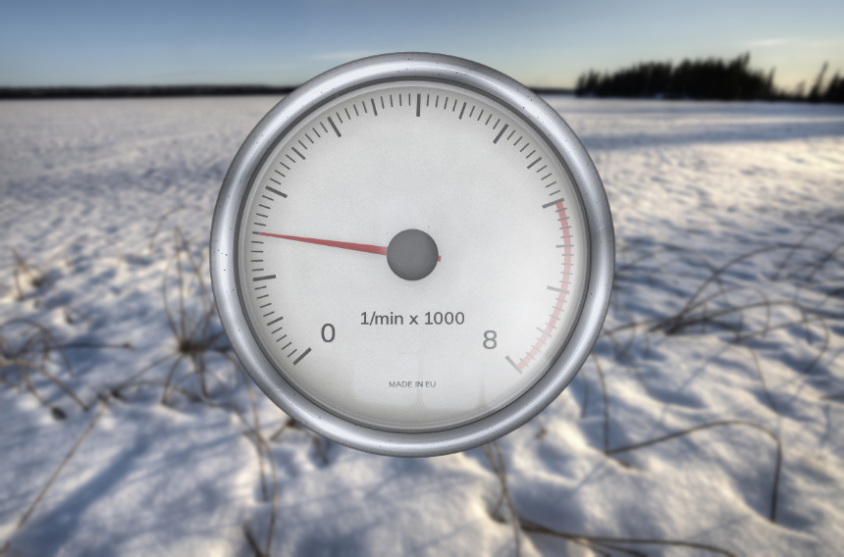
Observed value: 1500,rpm
